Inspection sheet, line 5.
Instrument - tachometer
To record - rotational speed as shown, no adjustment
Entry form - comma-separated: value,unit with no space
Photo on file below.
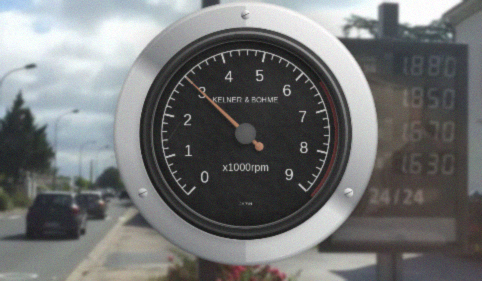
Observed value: 3000,rpm
